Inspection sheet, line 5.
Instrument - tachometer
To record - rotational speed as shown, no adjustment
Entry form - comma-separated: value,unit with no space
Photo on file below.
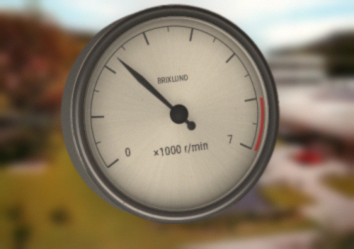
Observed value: 2250,rpm
